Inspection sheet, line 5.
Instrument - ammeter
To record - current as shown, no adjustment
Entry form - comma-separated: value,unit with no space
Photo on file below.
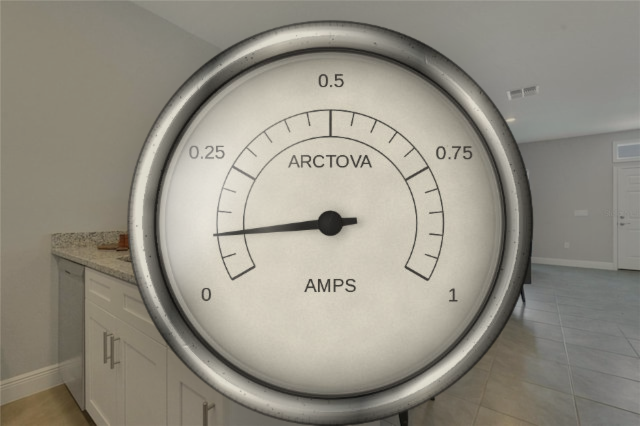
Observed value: 0.1,A
